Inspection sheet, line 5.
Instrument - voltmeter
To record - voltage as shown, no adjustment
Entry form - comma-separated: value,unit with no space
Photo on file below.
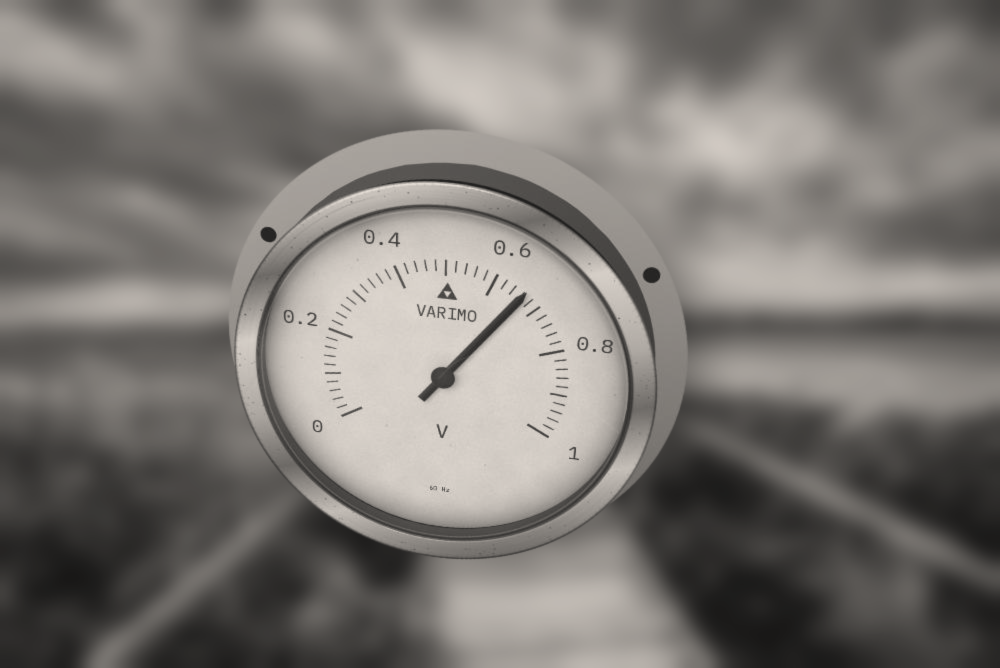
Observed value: 0.66,V
